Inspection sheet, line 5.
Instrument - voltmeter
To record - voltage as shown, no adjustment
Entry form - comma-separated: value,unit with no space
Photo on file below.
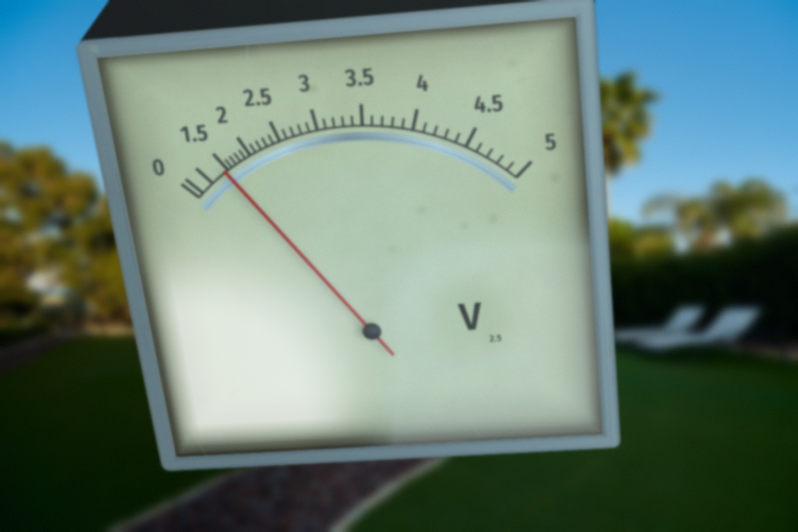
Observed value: 1.5,V
